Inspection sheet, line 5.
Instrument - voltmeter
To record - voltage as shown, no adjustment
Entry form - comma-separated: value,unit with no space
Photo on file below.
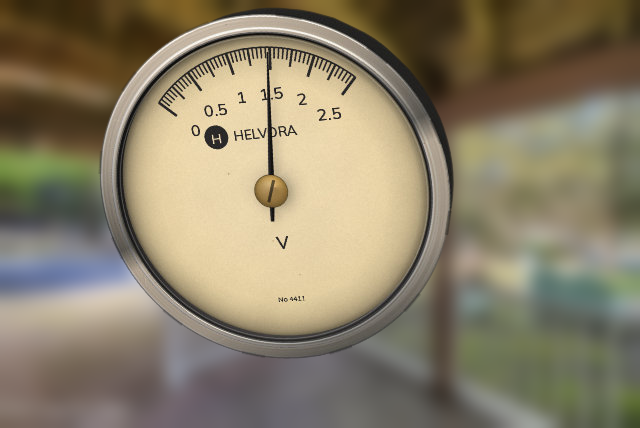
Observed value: 1.5,V
